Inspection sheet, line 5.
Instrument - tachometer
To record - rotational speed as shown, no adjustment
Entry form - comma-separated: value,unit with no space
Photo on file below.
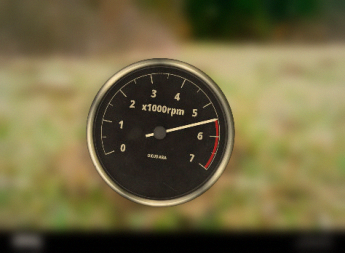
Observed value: 5500,rpm
